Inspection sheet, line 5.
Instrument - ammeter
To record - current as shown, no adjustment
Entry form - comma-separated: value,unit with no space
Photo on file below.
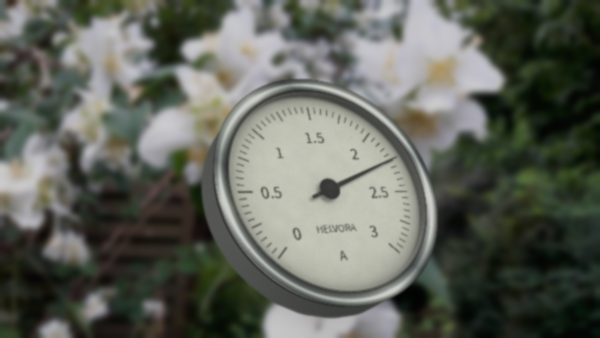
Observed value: 2.25,A
